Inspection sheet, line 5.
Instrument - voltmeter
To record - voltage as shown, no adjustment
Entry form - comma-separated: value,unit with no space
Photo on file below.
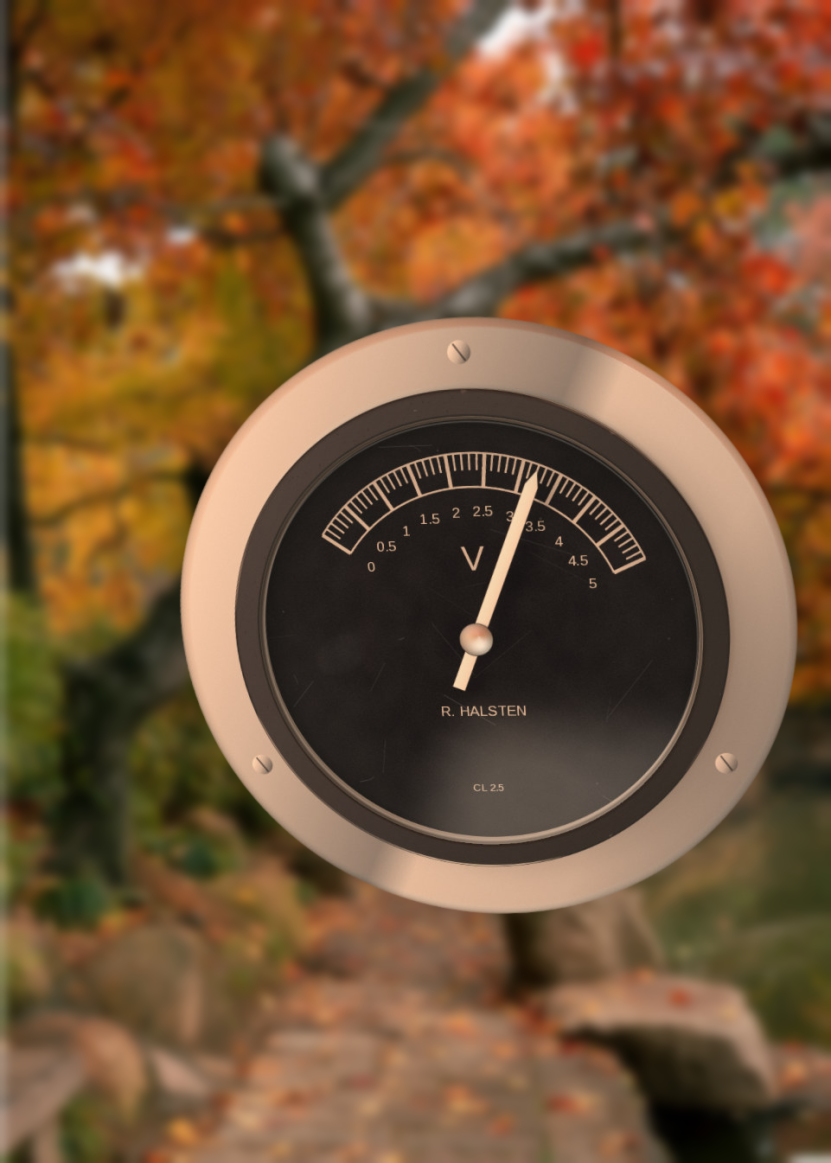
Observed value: 3.2,V
